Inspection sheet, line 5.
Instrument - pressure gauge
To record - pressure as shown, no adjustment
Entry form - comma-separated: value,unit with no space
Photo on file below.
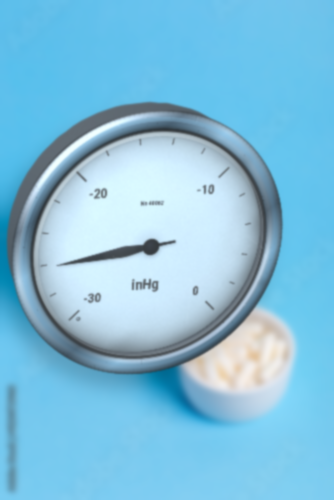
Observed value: -26,inHg
